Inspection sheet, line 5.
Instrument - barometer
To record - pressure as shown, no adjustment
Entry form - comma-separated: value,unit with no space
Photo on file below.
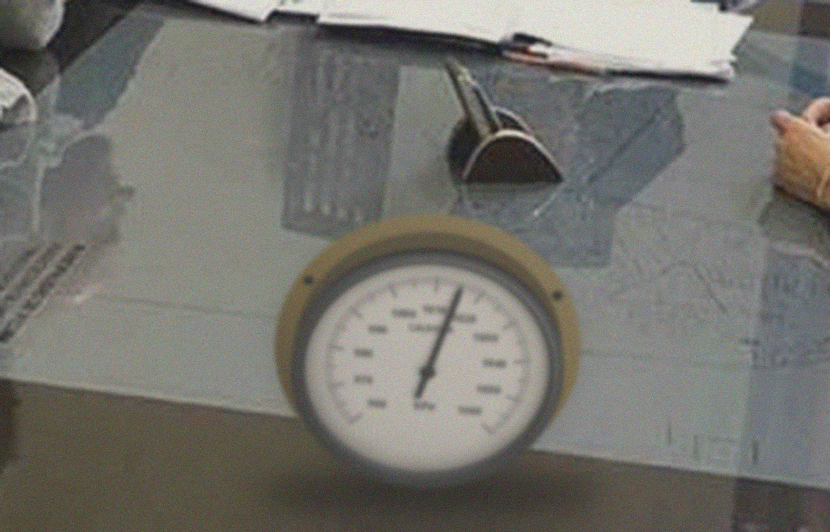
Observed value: 1015,hPa
